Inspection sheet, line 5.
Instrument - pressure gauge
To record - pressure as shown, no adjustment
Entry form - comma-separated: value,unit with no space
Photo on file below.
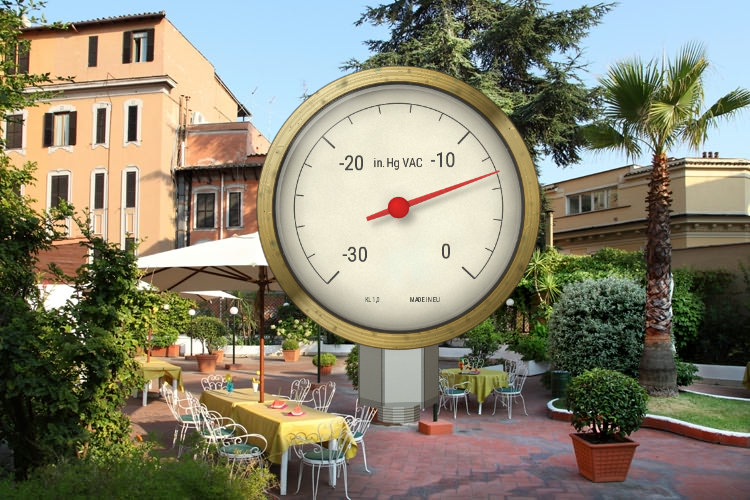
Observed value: -7,inHg
